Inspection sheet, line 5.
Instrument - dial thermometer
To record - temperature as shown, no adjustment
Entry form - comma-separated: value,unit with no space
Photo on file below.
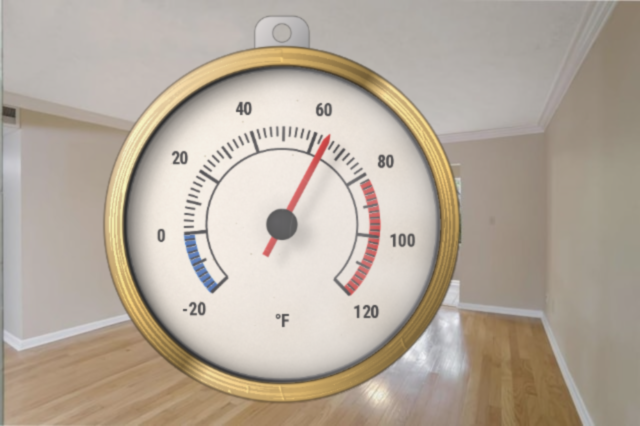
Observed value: 64,°F
